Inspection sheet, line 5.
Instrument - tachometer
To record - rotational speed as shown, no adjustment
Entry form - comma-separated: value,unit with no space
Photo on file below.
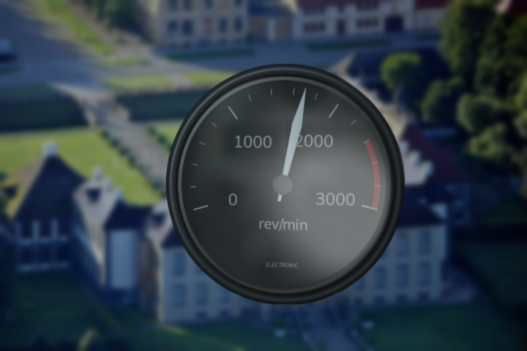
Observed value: 1700,rpm
